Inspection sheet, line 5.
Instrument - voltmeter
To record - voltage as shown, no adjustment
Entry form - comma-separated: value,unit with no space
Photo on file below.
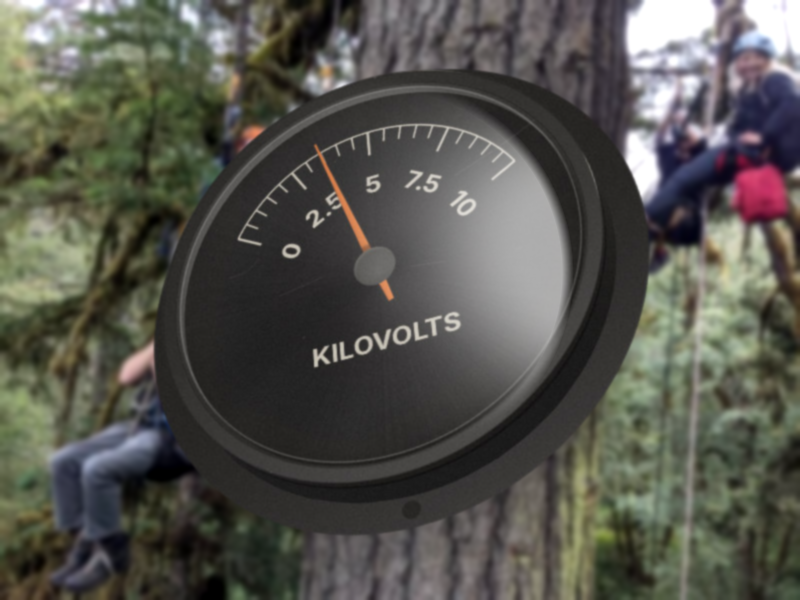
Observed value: 3.5,kV
